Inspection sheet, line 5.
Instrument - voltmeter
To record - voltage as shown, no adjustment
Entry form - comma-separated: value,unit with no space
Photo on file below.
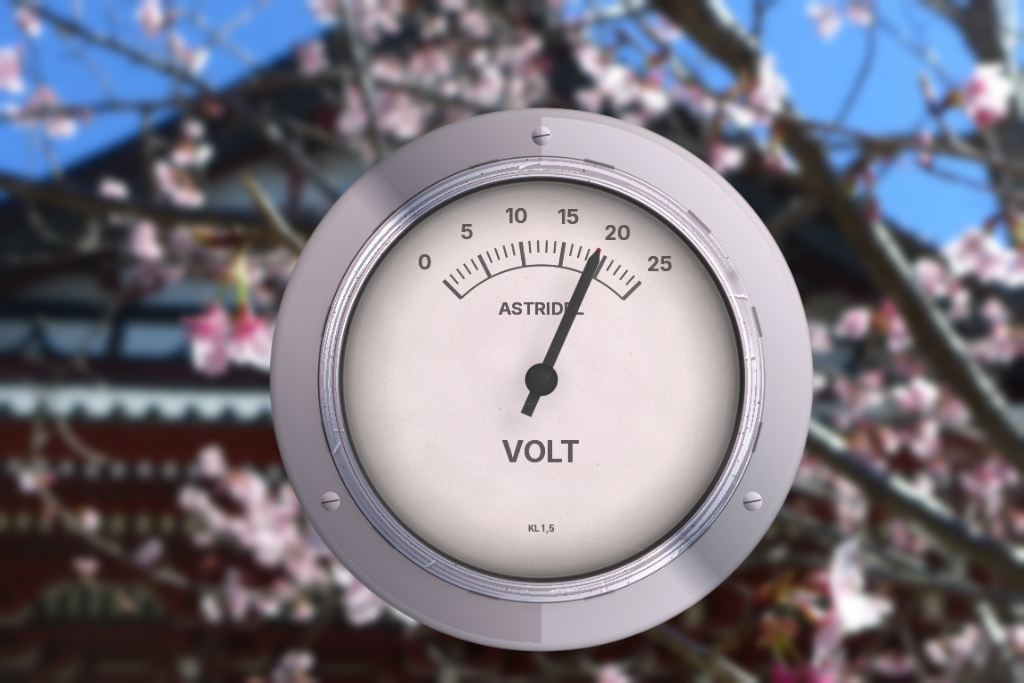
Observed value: 19,V
